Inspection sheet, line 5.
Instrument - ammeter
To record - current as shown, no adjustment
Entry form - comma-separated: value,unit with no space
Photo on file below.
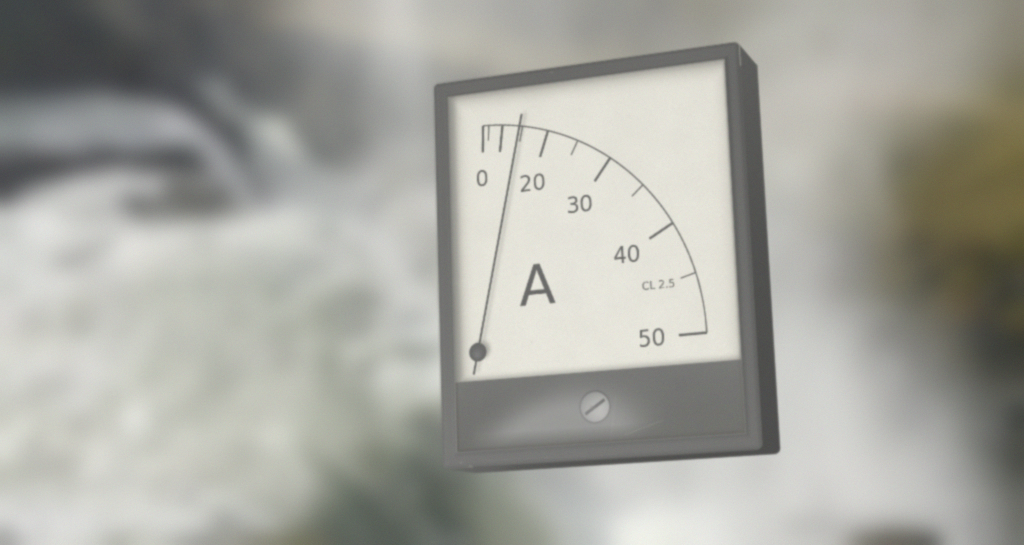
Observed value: 15,A
